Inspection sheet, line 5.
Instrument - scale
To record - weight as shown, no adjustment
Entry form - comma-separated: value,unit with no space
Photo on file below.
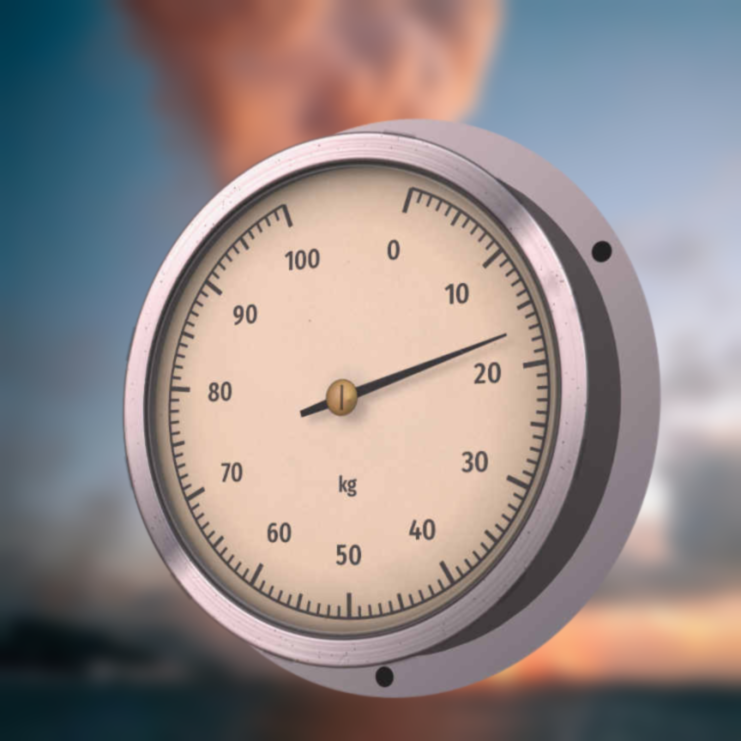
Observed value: 17,kg
